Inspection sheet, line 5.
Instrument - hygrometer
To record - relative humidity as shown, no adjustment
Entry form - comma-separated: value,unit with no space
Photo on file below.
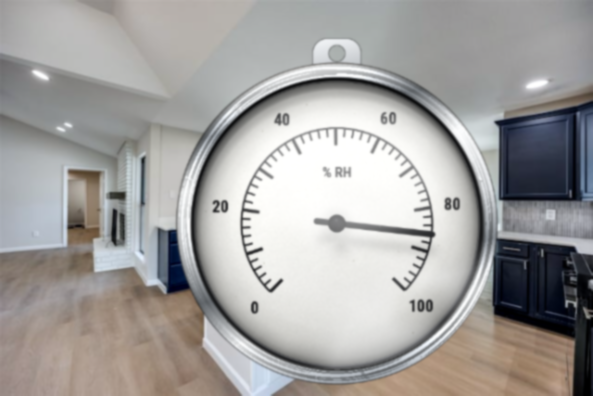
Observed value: 86,%
